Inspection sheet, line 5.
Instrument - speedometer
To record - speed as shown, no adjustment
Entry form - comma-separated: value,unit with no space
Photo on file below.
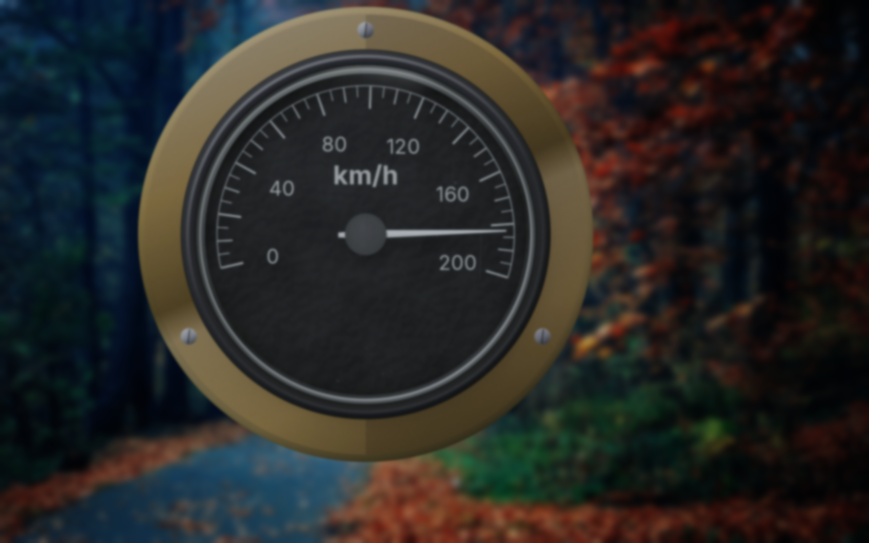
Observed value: 182.5,km/h
